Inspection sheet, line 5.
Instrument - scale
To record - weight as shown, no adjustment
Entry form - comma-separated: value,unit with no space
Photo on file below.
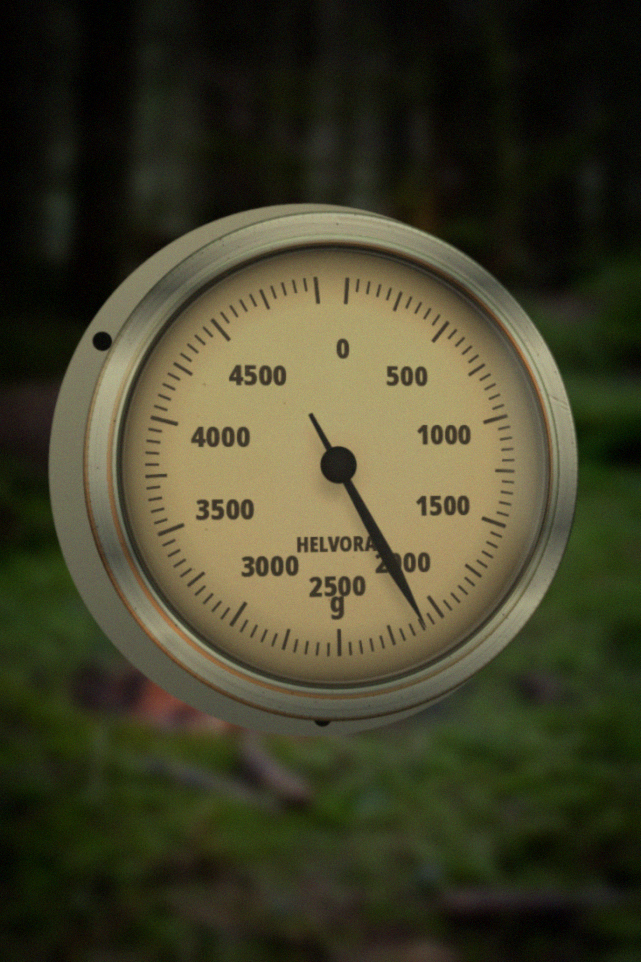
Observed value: 2100,g
